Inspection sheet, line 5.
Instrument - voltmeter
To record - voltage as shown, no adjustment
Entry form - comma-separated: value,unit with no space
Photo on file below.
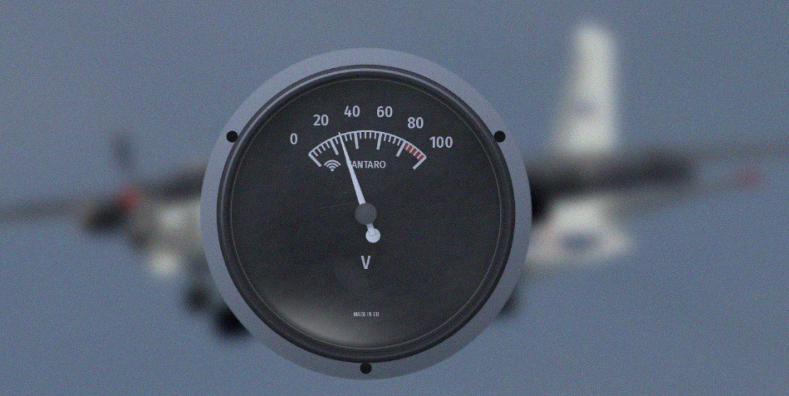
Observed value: 28,V
